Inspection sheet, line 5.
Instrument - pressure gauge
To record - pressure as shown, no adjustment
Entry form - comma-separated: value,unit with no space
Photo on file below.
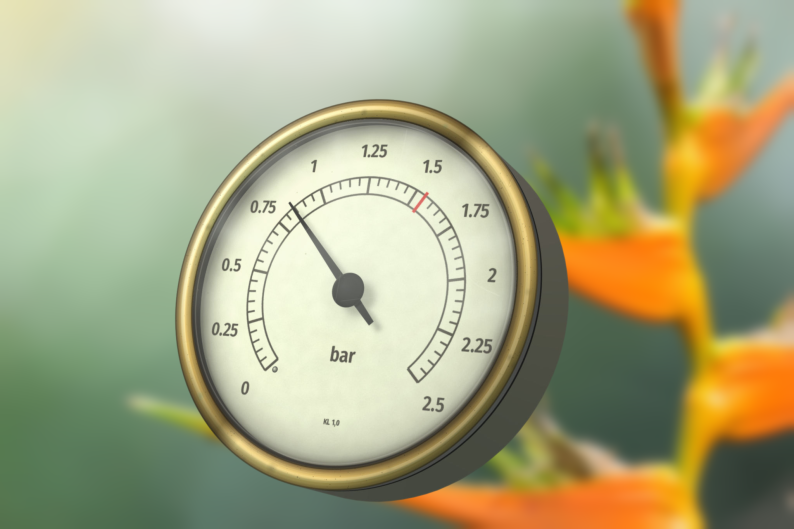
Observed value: 0.85,bar
